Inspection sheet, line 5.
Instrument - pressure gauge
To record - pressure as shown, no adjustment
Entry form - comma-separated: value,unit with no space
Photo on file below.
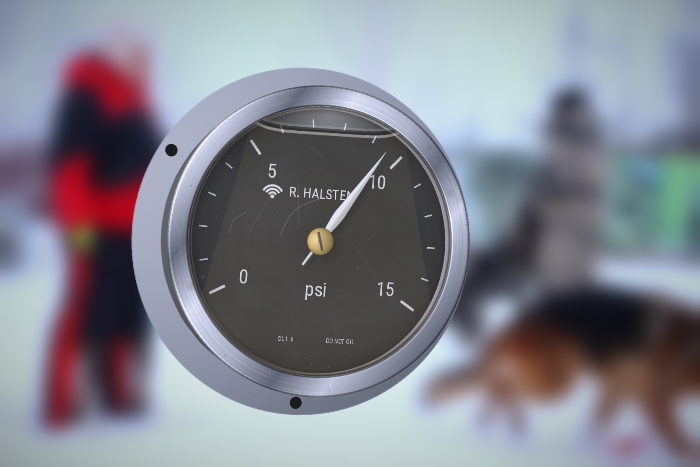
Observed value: 9.5,psi
